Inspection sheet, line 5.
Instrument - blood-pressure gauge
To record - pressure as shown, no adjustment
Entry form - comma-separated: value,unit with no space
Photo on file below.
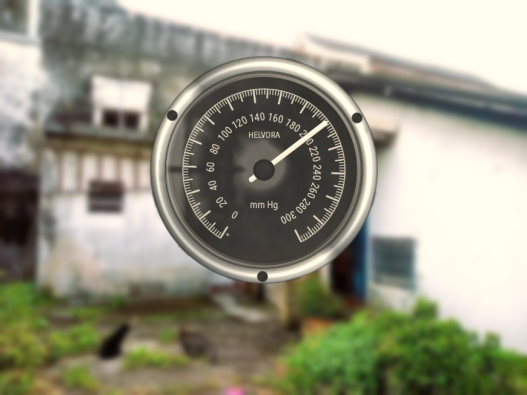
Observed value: 200,mmHg
